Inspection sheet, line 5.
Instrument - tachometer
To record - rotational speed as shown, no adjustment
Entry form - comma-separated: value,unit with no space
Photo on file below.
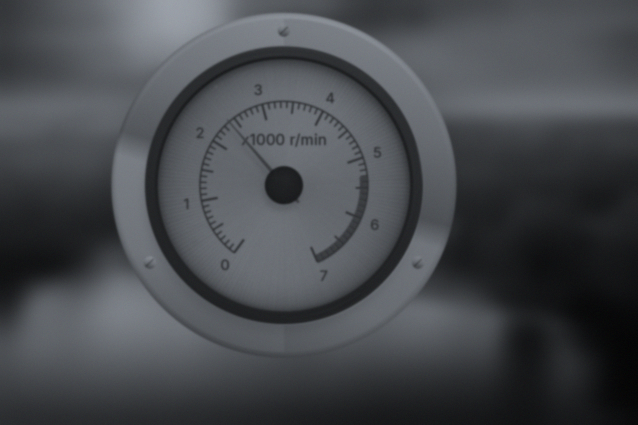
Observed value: 2400,rpm
